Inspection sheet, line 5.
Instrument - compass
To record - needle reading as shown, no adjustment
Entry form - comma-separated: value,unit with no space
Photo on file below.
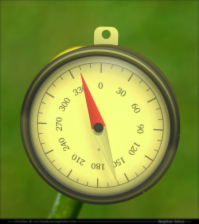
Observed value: 340,°
